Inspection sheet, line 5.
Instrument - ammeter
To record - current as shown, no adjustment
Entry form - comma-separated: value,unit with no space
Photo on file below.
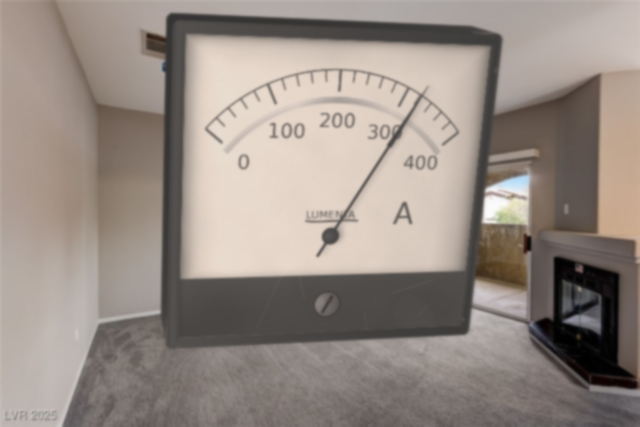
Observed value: 320,A
